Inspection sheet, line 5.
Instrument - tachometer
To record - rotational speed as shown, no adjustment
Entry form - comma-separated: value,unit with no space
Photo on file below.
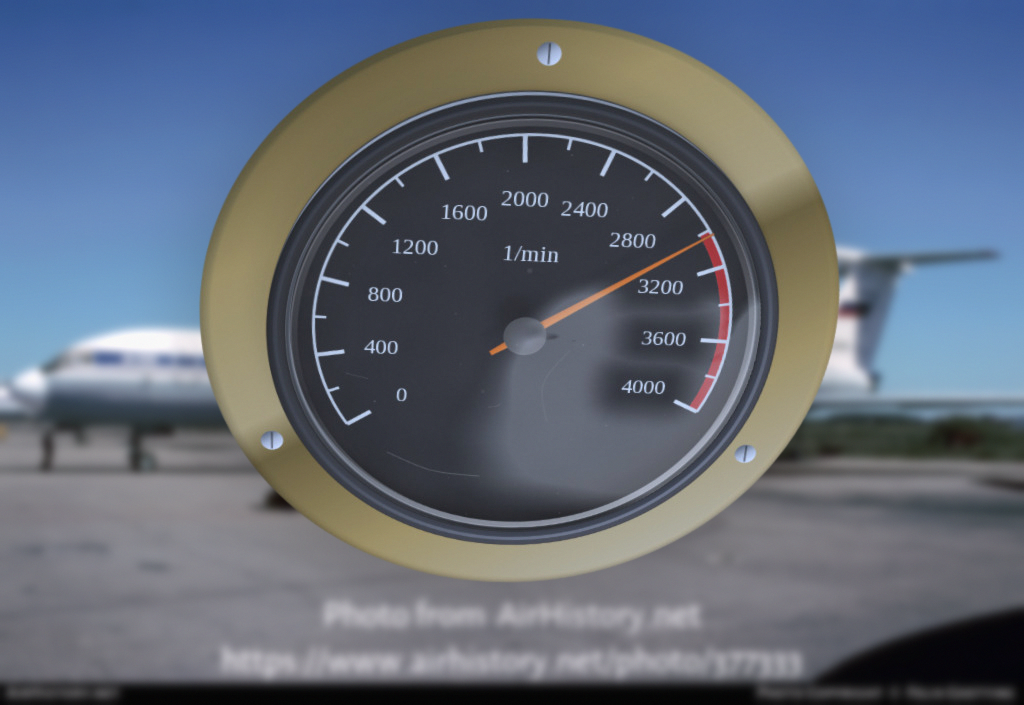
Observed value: 3000,rpm
